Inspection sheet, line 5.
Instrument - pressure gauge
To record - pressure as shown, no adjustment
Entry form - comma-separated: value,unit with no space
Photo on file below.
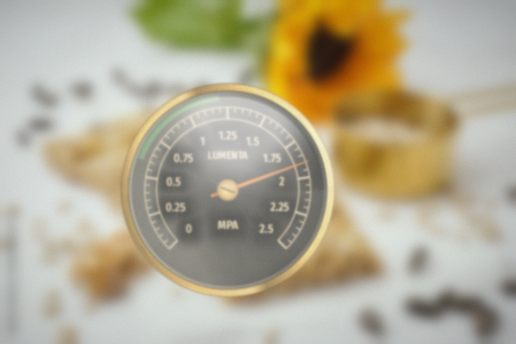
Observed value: 1.9,MPa
